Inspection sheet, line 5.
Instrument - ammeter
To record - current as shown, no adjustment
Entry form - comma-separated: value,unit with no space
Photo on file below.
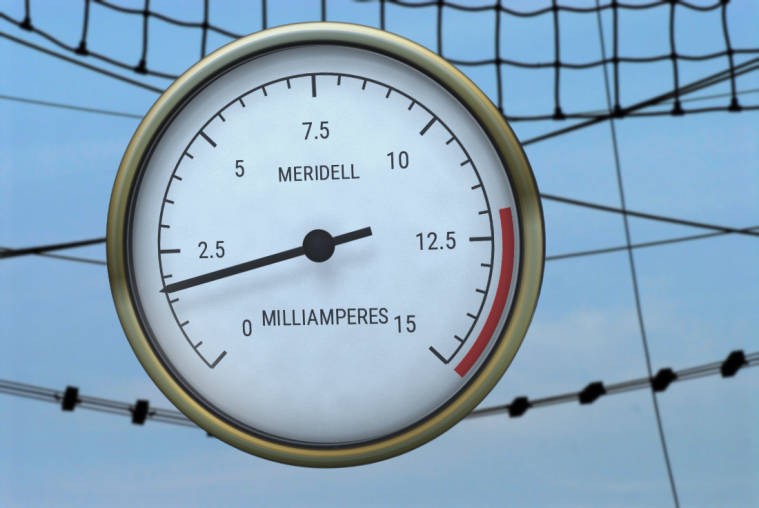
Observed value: 1.75,mA
